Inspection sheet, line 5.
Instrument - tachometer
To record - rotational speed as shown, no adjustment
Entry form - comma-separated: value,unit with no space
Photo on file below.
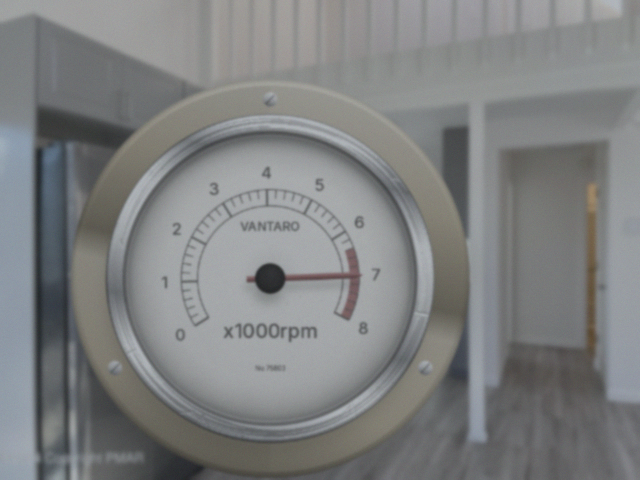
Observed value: 7000,rpm
